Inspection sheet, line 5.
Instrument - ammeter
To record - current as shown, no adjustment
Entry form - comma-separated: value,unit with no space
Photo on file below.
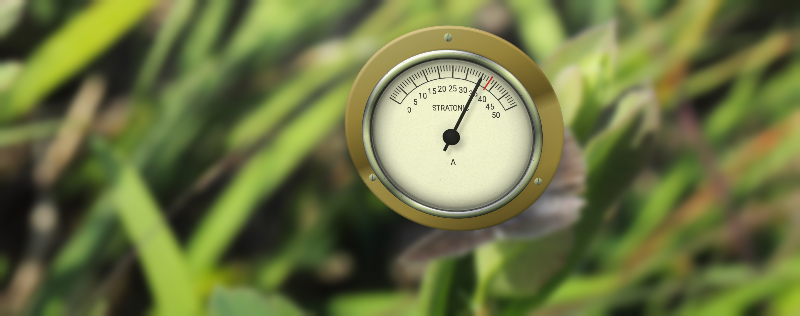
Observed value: 35,A
